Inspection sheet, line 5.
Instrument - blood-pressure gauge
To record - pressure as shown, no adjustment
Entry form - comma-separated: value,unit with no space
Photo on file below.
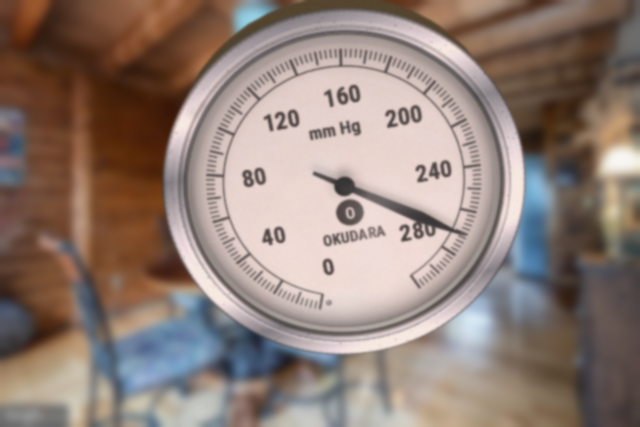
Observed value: 270,mmHg
